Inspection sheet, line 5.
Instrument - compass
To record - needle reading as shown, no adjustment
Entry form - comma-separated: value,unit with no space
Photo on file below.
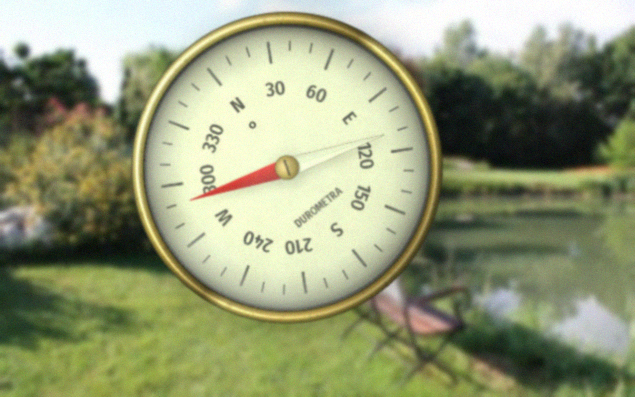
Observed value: 290,°
